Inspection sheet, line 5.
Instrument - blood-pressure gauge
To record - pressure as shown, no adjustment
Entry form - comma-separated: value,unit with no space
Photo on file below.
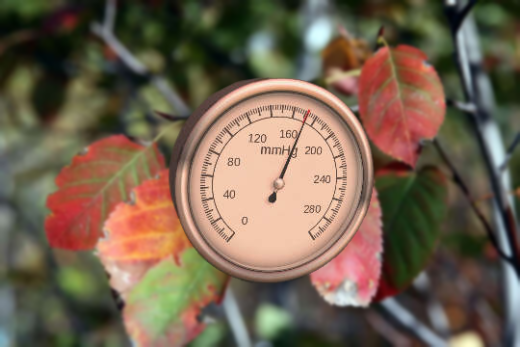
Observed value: 170,mmHg
